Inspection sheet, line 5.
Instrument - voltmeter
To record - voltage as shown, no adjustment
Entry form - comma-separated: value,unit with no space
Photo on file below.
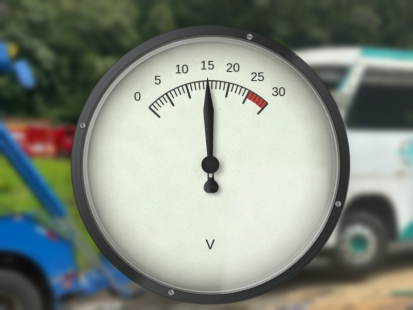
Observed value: 15,V
